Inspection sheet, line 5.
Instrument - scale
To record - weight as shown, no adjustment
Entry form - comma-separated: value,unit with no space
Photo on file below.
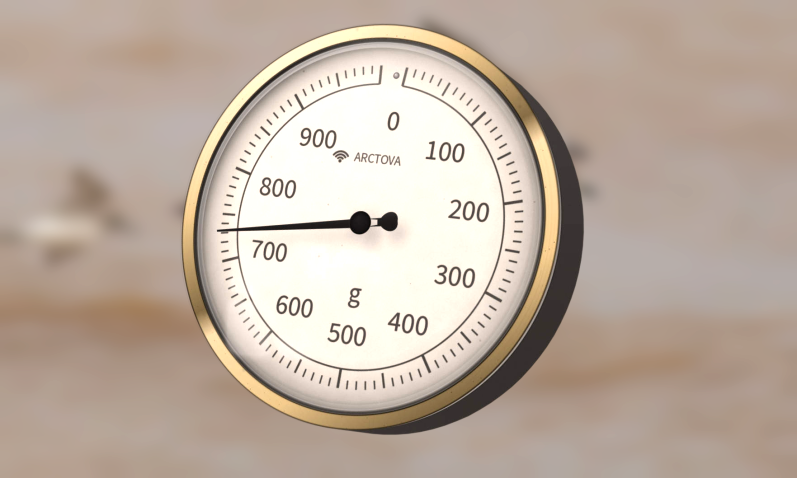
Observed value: 730,g
